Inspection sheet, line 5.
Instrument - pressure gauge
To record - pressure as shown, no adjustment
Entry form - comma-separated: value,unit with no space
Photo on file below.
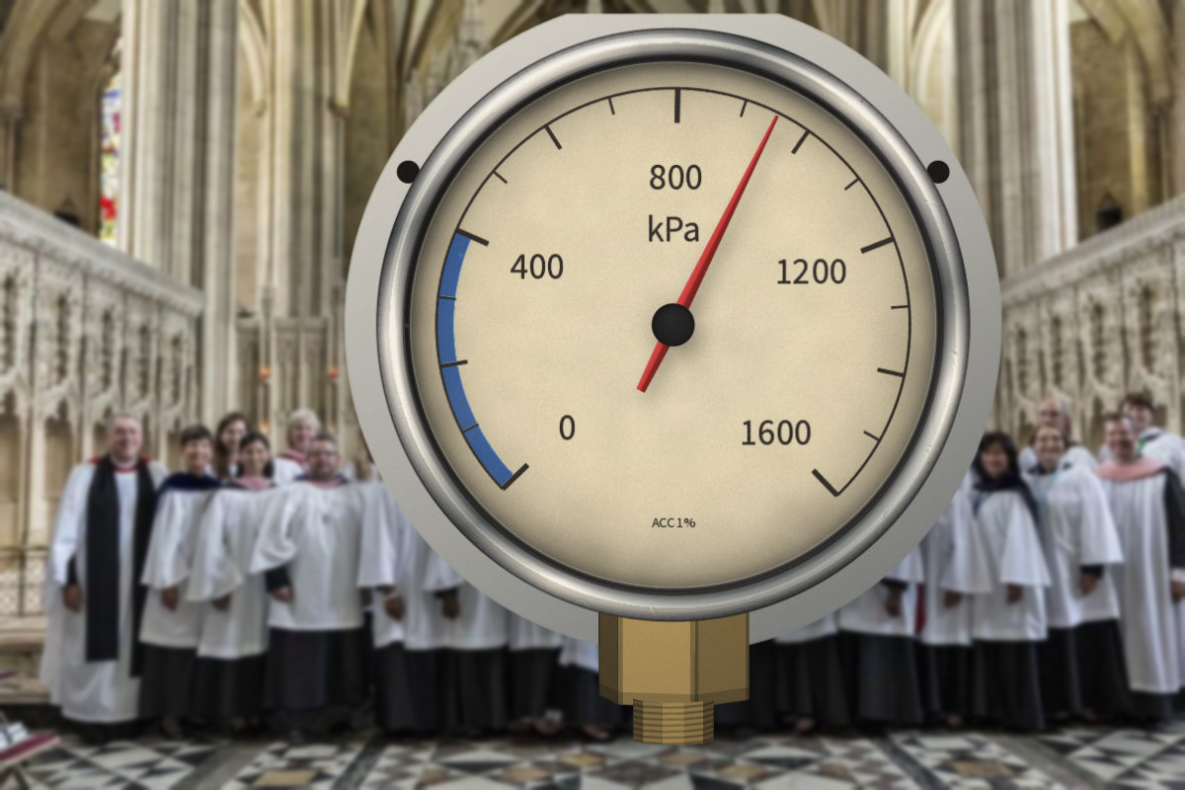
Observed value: 950,kPa
